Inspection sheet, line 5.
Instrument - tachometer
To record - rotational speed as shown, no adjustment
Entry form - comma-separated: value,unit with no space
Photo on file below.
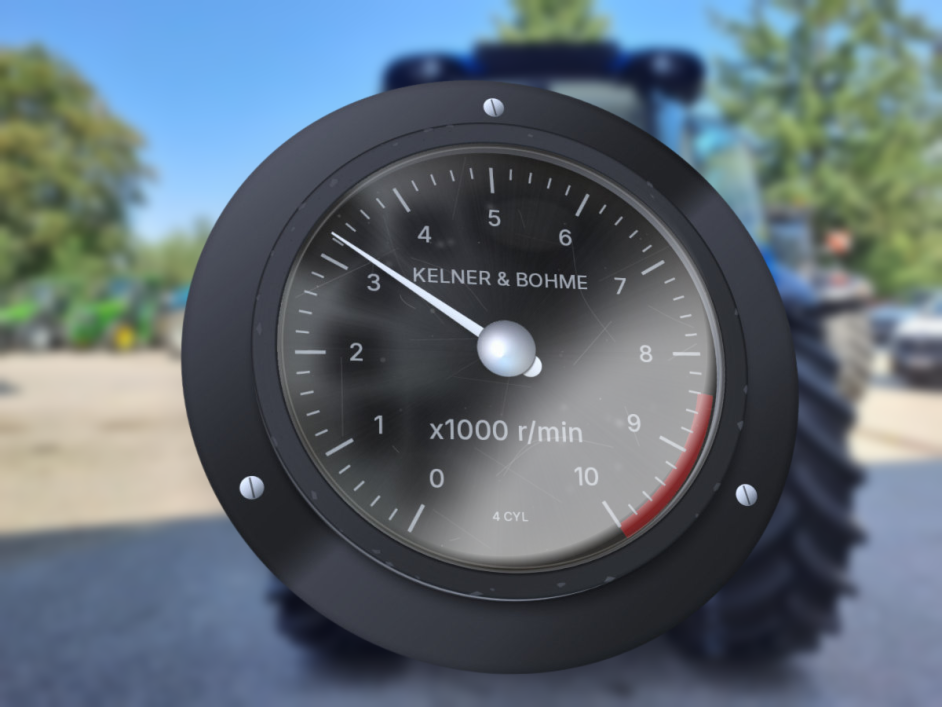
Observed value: 3200,rpm
